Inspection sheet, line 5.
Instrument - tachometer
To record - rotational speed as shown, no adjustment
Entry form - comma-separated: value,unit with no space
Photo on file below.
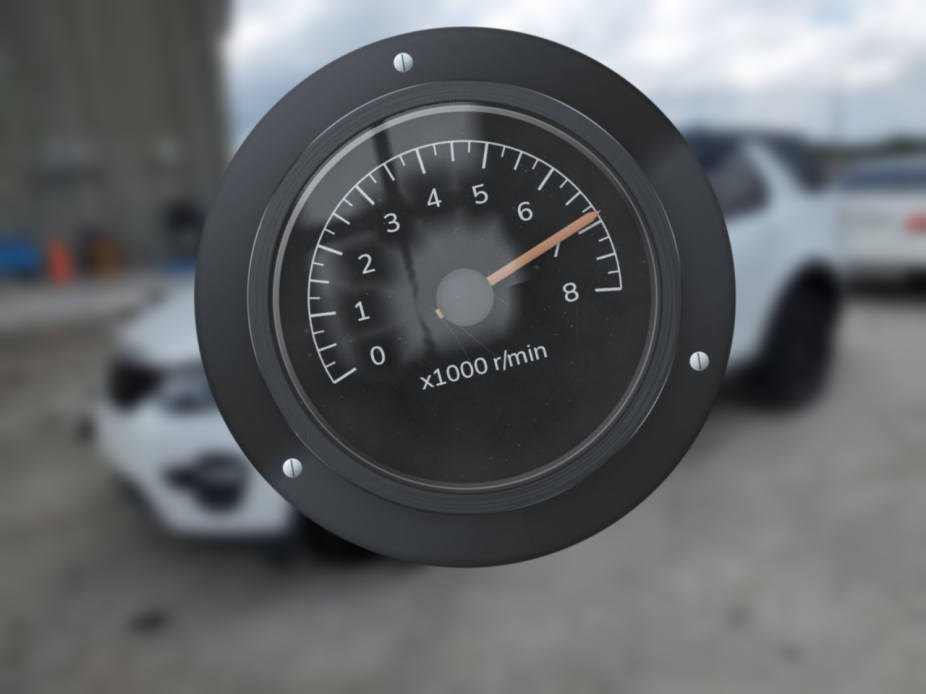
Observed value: 6875,rpm
